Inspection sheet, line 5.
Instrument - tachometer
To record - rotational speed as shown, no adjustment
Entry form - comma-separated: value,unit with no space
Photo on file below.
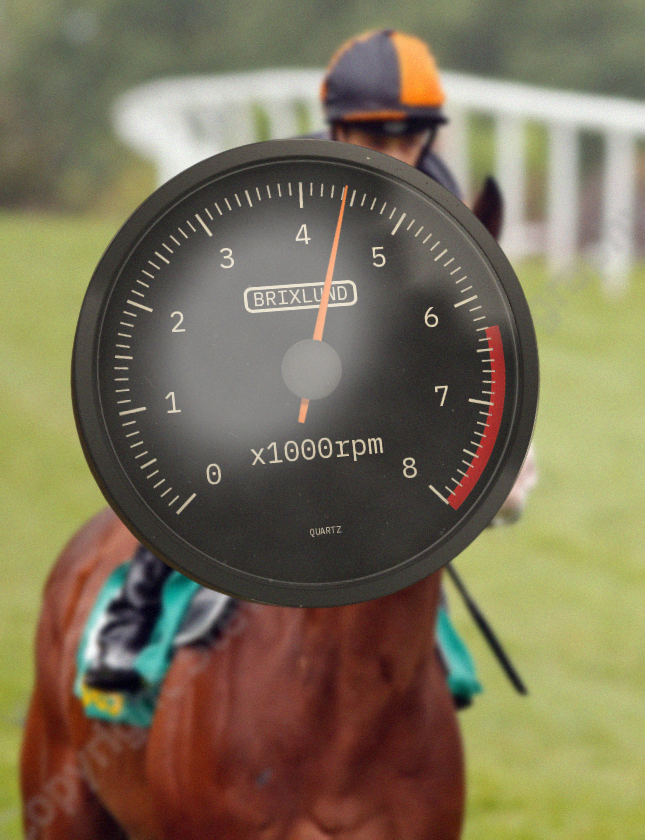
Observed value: 4400,rpm
